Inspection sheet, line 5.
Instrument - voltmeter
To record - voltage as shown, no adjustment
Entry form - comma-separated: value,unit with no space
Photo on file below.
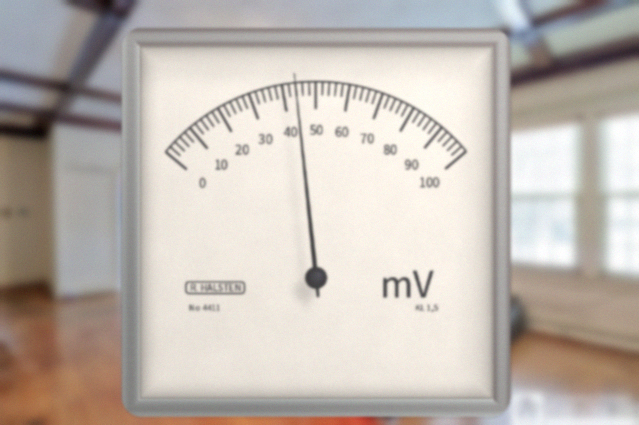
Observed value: 44,mV
